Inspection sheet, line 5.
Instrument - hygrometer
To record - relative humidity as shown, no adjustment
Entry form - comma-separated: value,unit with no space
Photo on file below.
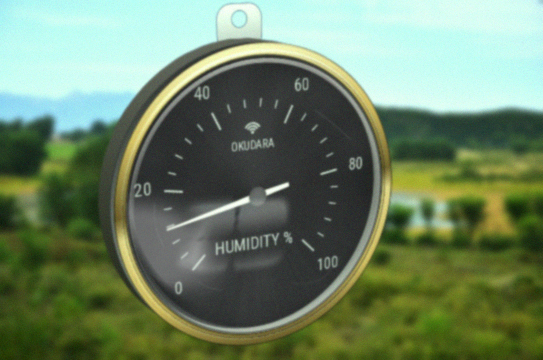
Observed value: 12,%
